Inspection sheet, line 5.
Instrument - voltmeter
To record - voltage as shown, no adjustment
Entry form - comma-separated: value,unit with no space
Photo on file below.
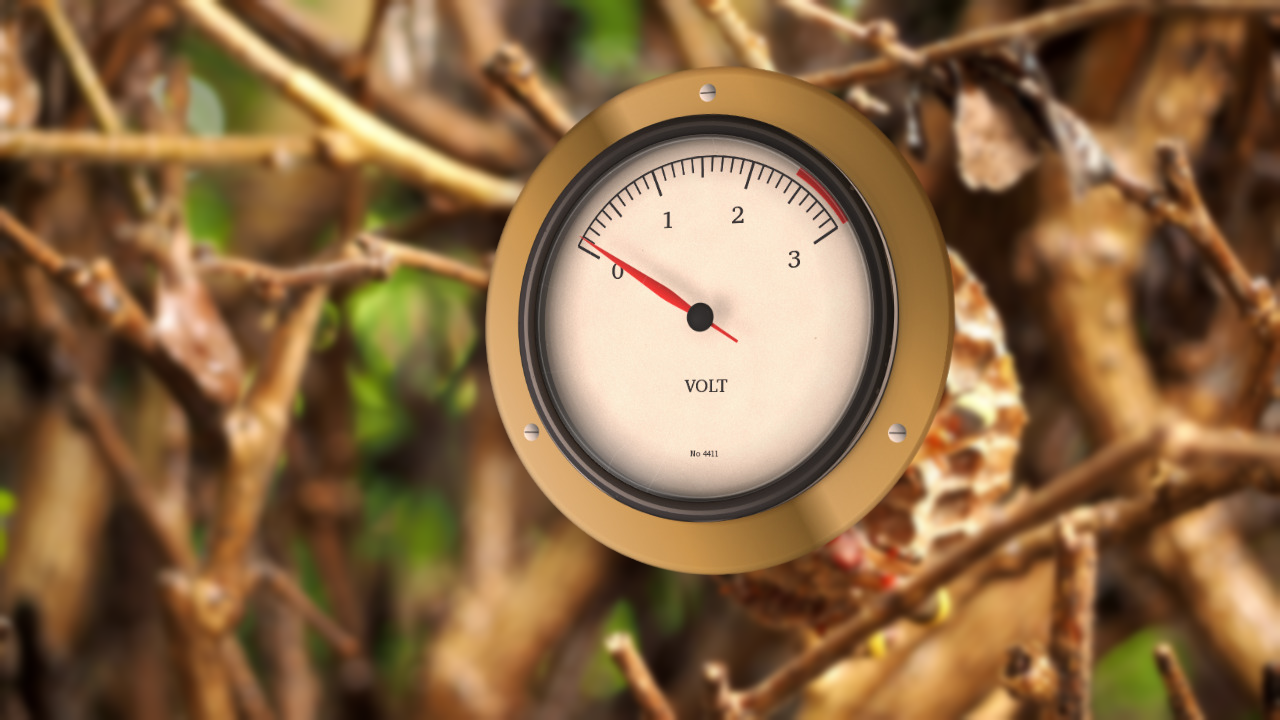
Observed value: 0.1,V
